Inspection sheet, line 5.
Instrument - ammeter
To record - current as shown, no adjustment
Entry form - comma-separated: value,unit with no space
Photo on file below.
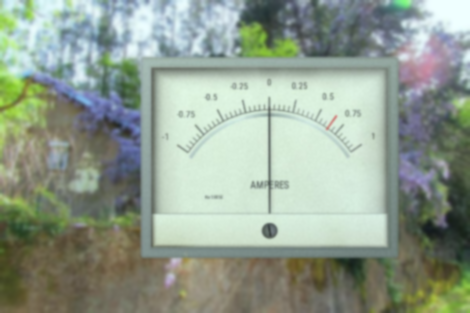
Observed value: 0,A
